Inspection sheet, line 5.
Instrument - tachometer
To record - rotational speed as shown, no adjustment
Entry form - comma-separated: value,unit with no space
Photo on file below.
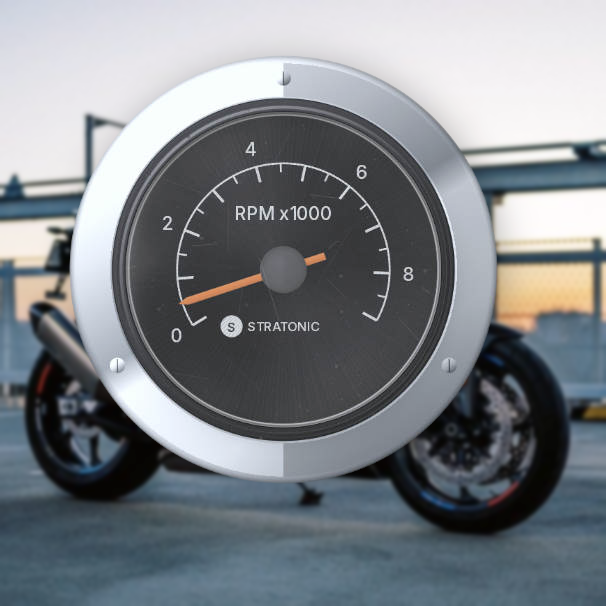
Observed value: 500,rpm
